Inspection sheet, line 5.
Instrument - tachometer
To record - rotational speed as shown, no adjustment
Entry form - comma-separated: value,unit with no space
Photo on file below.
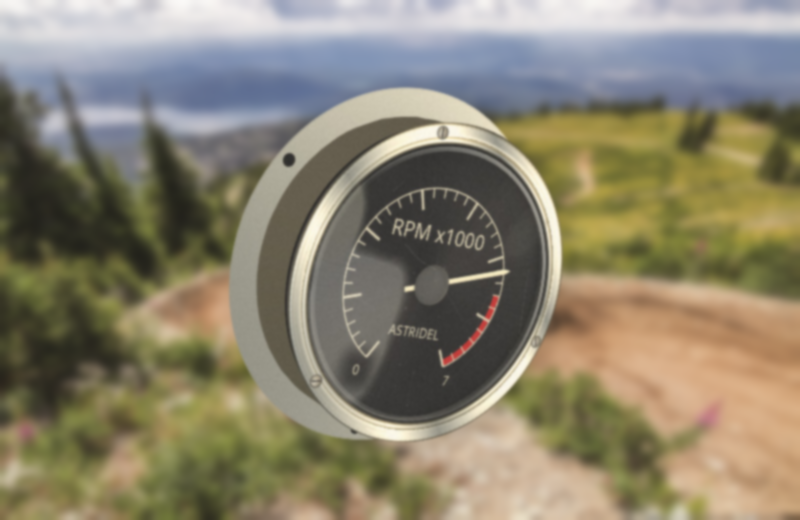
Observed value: 5200,rpm
